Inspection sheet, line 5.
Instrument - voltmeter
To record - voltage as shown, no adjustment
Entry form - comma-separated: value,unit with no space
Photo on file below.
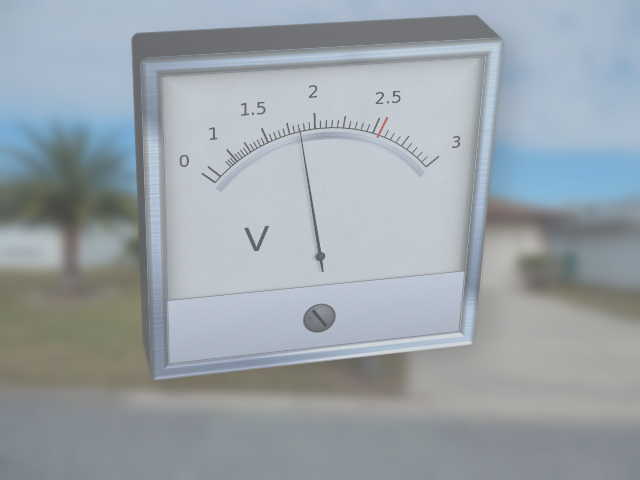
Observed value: 1.85,V
